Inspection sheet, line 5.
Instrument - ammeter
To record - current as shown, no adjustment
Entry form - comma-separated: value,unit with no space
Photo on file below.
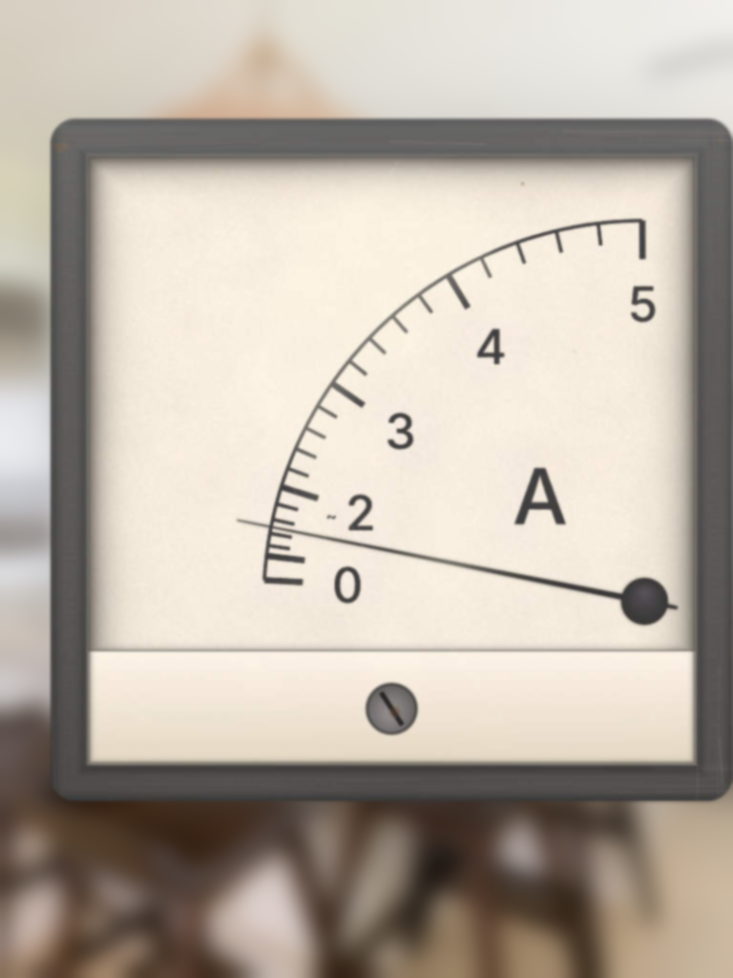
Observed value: 1.5,A
